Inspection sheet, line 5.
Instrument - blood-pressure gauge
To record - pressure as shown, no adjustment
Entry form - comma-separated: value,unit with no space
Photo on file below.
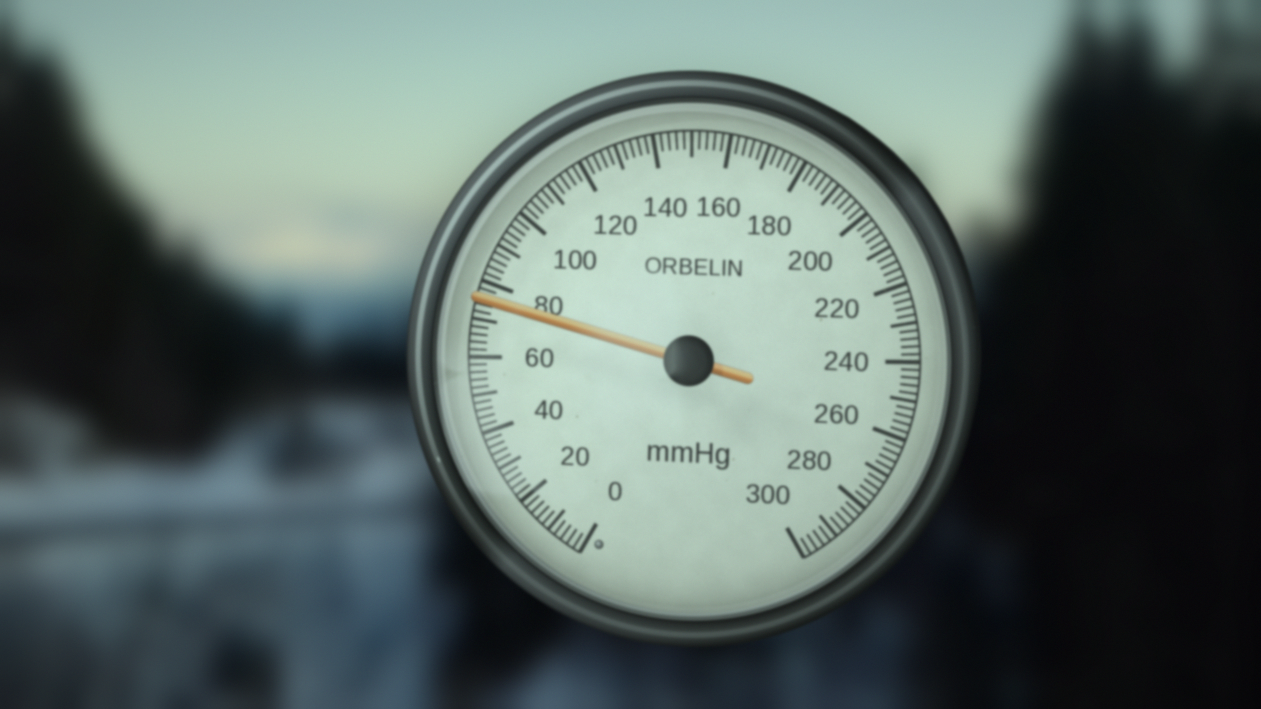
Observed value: 76,mmHg
